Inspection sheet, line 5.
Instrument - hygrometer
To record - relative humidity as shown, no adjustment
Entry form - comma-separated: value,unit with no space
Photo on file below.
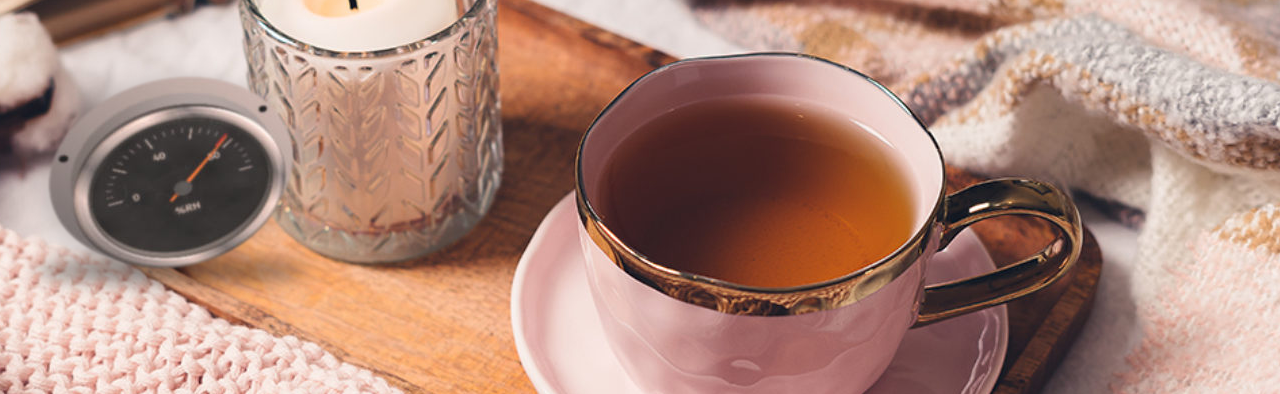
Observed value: 76,%
